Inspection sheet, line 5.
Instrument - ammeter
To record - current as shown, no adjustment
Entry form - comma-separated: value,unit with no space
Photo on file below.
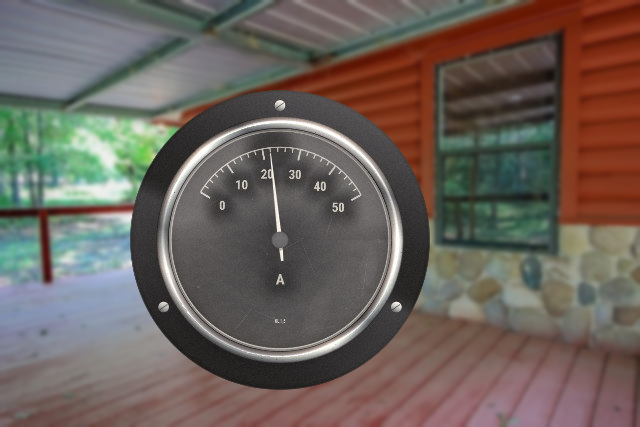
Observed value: 22,A
